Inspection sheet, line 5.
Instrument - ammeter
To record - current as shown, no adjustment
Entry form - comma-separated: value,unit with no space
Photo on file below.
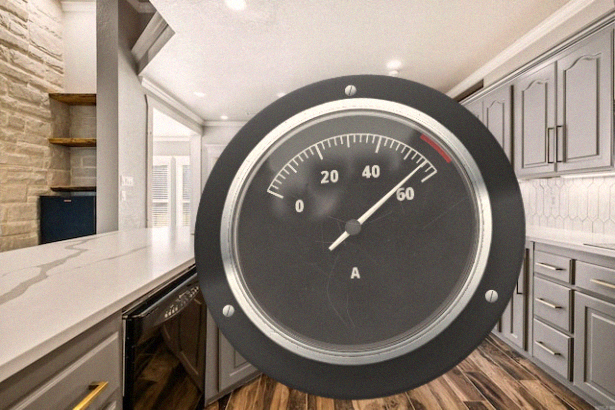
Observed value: 56,A
